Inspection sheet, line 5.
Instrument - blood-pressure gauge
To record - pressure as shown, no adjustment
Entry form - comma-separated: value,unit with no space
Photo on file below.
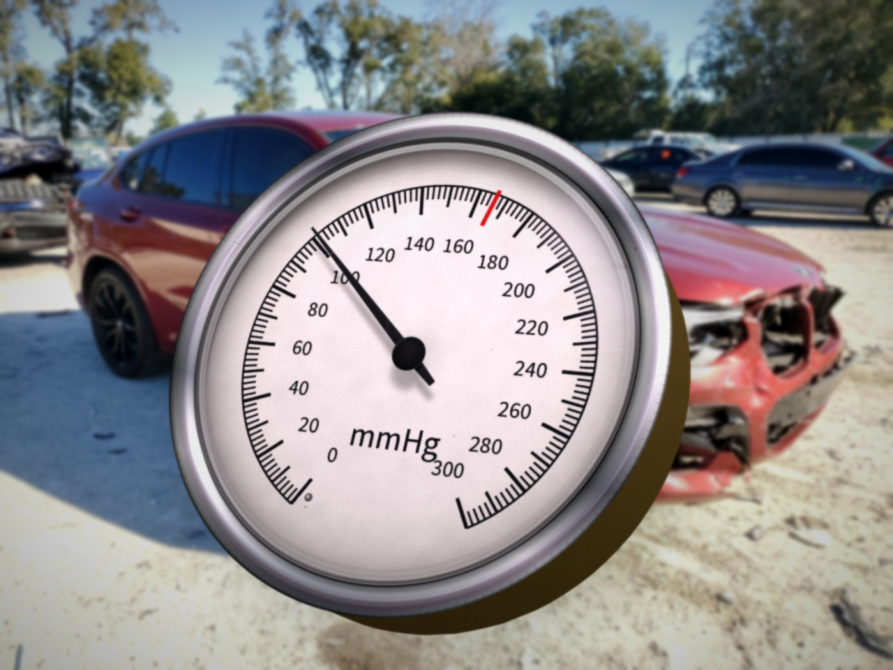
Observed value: 102,mmHg
